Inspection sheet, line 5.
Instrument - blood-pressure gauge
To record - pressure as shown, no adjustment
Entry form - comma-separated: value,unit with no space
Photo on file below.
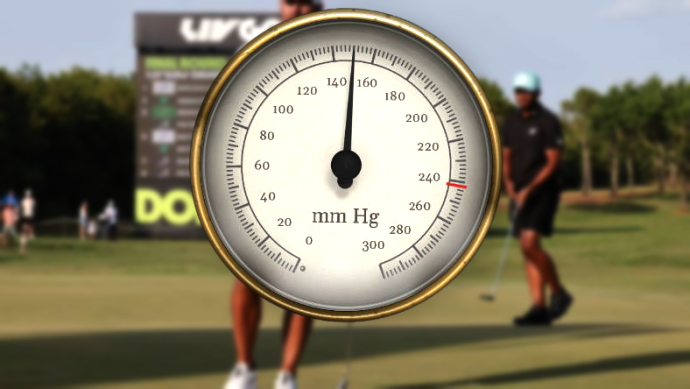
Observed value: 150,mmHg
